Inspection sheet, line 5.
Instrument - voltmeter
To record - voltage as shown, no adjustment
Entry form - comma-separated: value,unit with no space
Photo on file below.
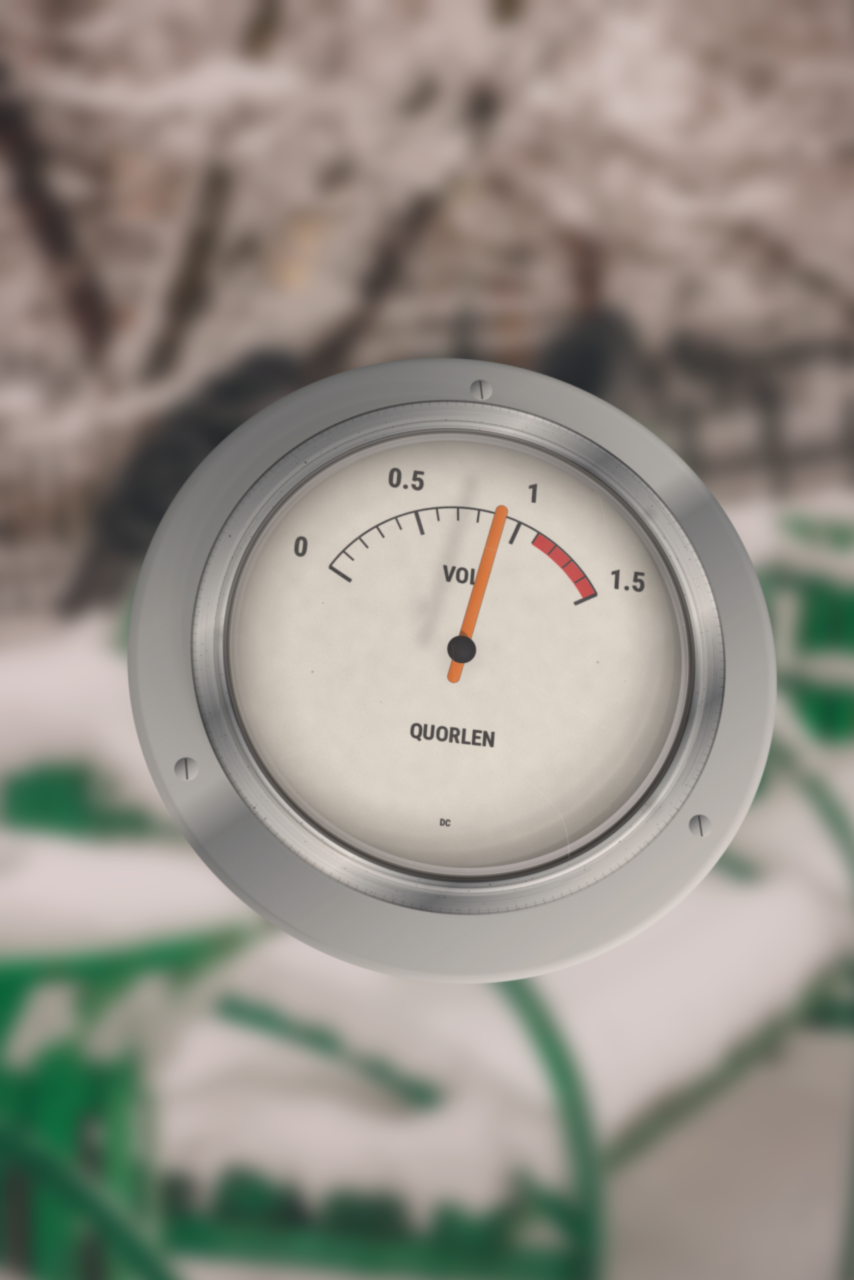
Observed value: 0.9,V
